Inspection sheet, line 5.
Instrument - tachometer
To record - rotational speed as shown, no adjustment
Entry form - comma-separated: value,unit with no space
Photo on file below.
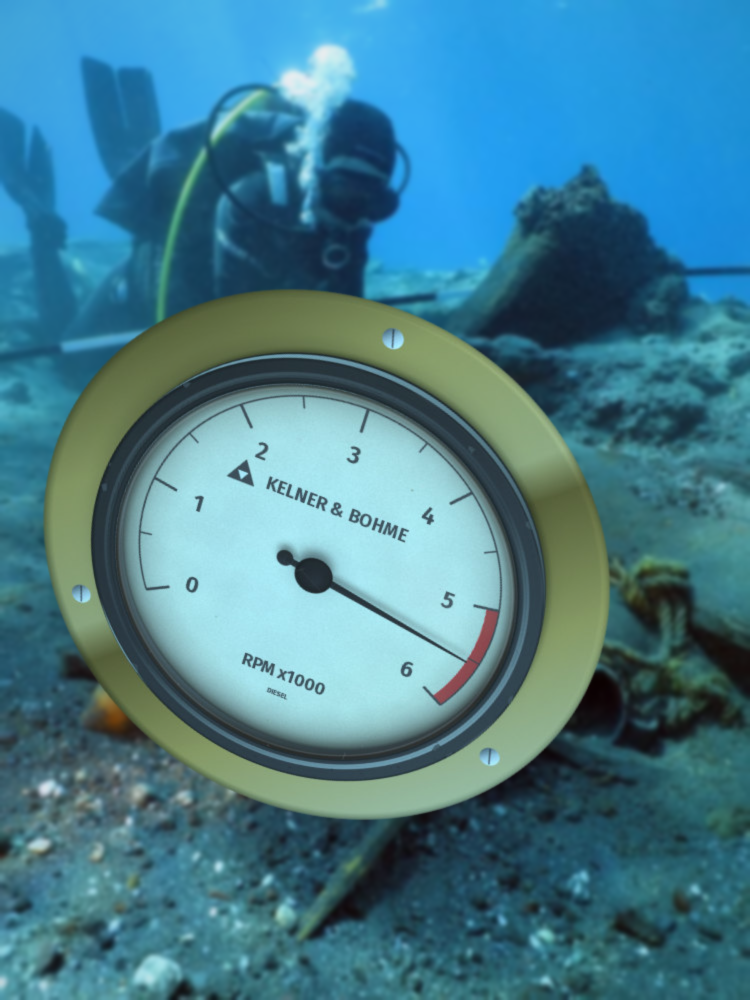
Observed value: 5500,rpm
